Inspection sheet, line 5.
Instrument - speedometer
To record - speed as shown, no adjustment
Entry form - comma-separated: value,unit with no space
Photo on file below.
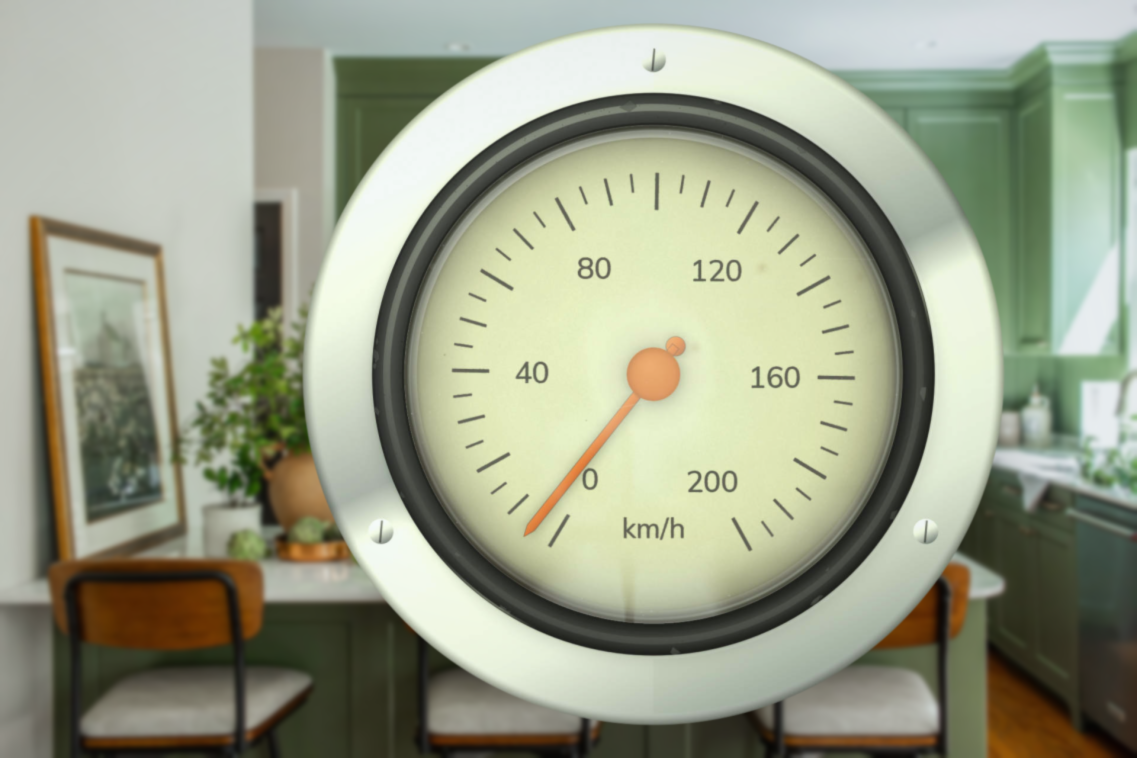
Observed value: 5,km/h
